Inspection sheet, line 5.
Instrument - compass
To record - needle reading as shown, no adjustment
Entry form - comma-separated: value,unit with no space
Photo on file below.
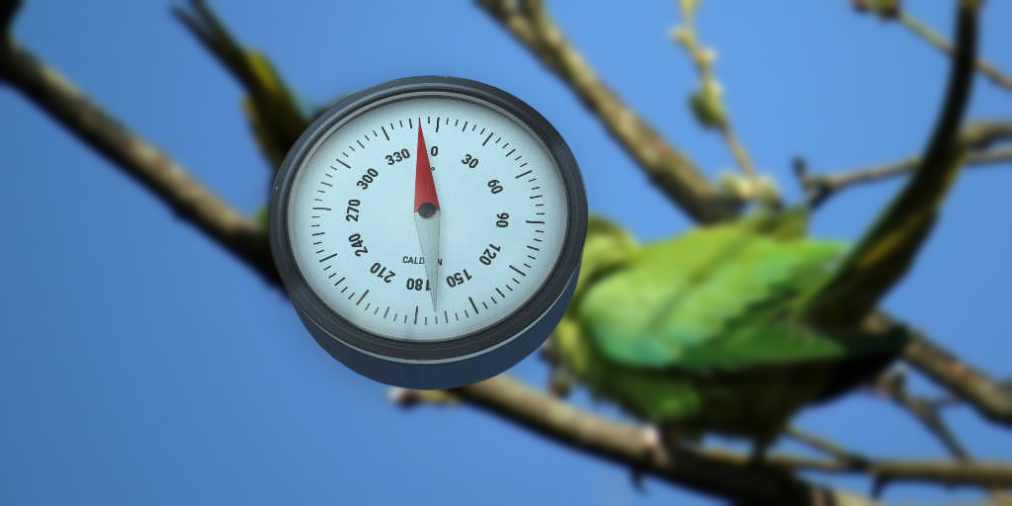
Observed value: 350,°
